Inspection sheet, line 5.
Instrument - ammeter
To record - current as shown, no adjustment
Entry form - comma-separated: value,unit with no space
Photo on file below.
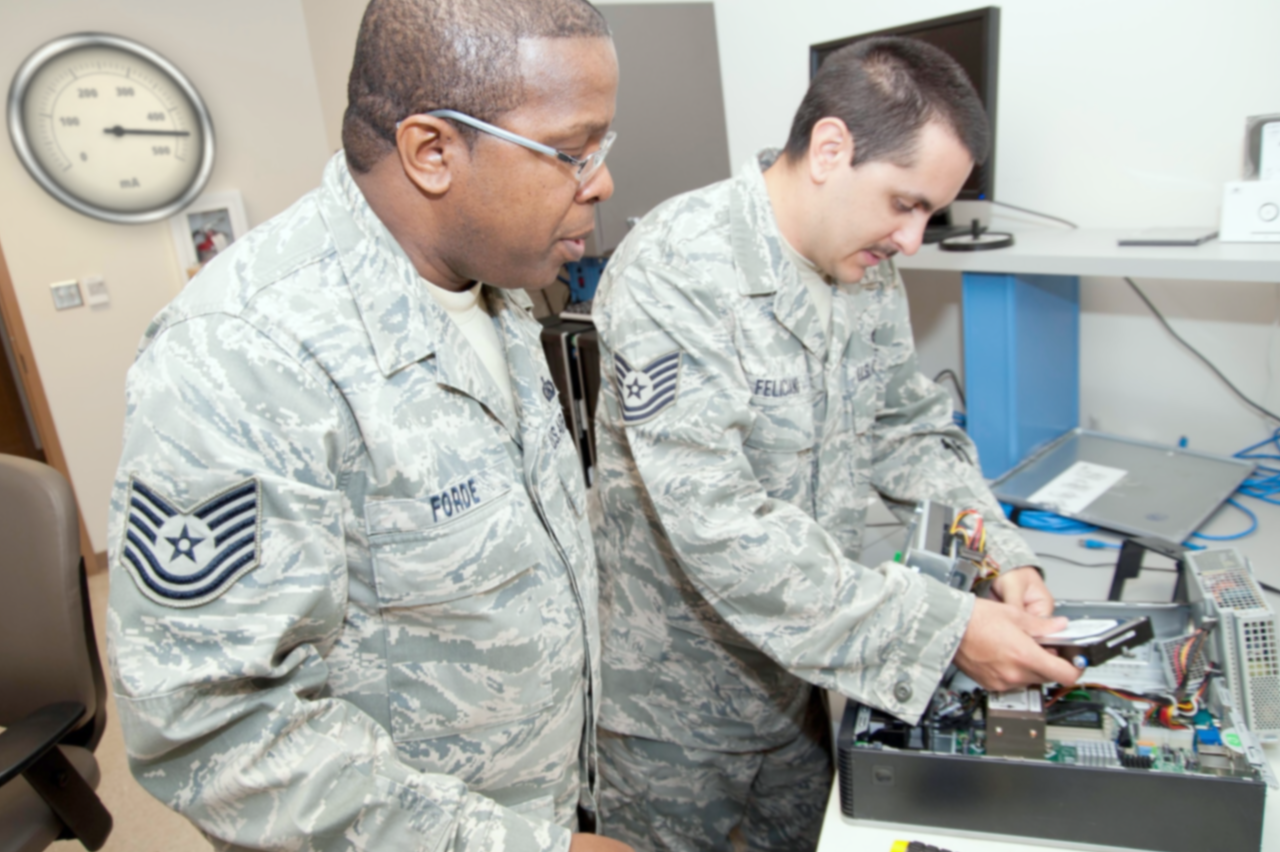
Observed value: 450,mA
